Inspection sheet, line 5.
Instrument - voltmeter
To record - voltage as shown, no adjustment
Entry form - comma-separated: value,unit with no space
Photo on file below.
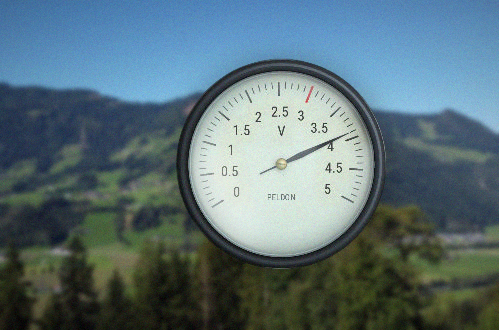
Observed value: 3.9,V
